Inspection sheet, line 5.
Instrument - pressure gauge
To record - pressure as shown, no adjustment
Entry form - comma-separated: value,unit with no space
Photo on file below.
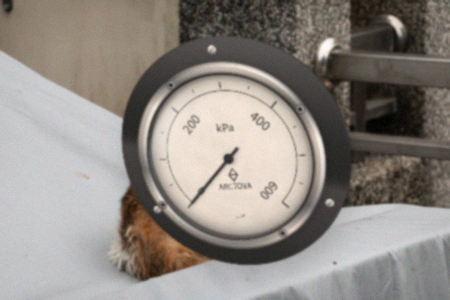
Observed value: 0,kPa
